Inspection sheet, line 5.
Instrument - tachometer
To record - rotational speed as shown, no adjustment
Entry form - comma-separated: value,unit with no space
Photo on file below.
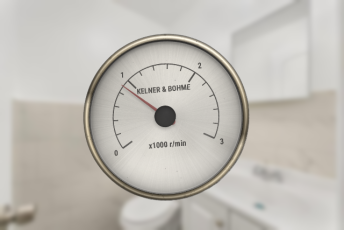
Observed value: 900,rpm
